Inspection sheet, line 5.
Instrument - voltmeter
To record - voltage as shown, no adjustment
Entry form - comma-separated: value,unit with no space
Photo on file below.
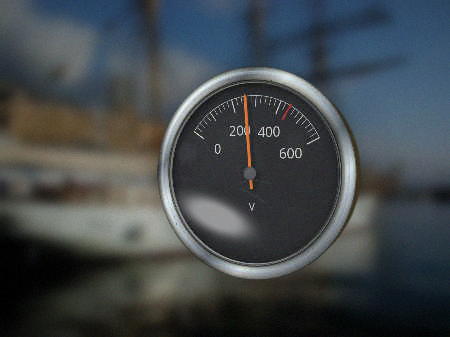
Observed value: 260,V
